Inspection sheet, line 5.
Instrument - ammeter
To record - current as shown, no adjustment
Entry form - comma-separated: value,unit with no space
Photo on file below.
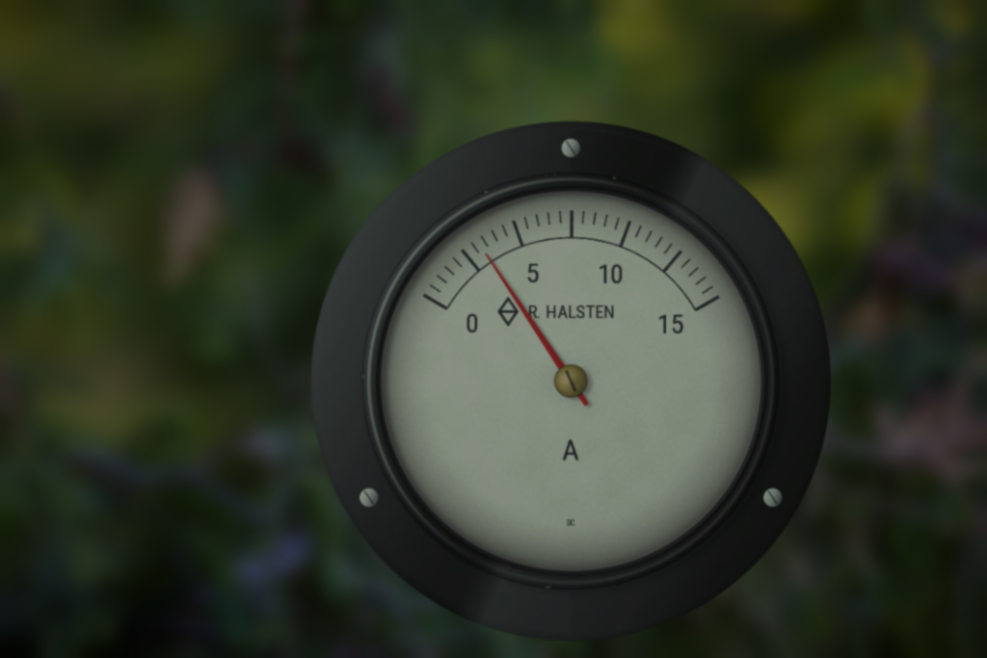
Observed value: 3.25,A
